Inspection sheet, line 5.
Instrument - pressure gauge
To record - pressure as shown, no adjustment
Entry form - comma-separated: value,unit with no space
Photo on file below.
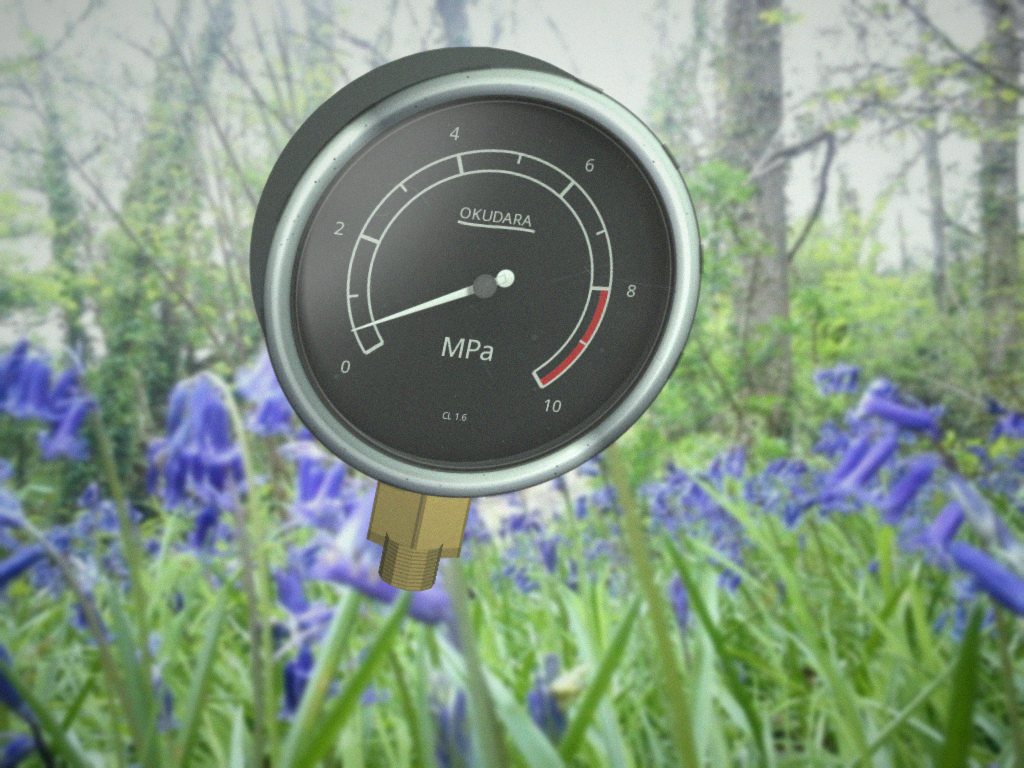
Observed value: 0.5,MPa
